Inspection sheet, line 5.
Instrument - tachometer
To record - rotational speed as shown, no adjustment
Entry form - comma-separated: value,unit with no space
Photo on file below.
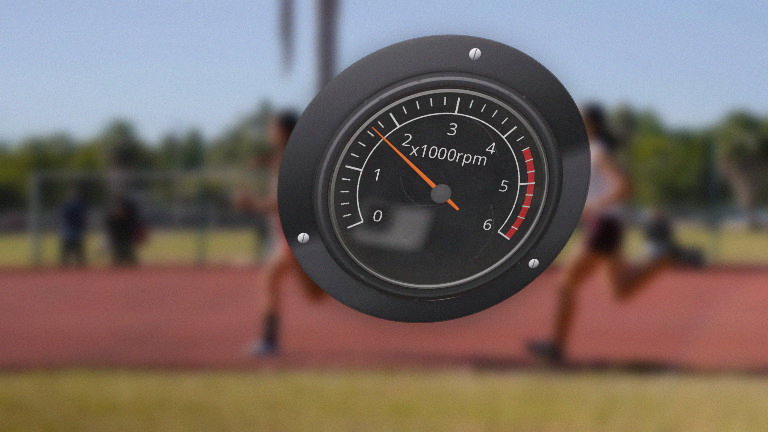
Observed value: 1700,rpm
